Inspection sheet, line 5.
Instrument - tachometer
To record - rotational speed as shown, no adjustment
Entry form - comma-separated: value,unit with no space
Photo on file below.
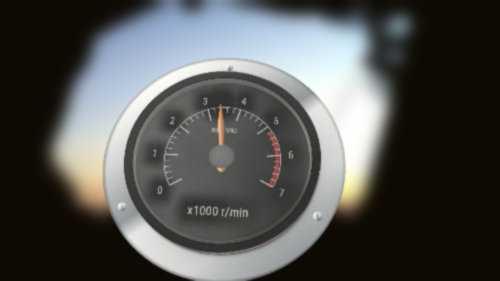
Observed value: 3400,rpm
